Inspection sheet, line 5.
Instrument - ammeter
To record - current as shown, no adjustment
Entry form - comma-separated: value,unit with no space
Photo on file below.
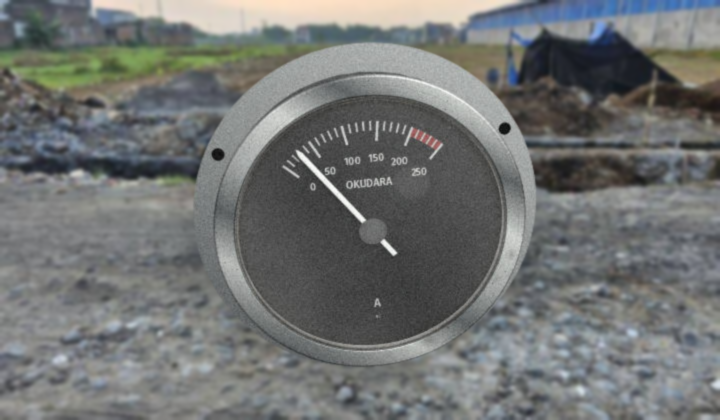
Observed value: 30,A
